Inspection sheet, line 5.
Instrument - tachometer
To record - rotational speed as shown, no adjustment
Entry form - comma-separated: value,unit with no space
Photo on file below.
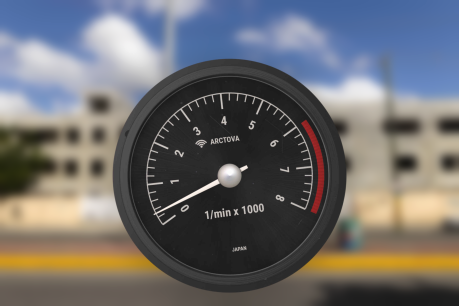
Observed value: 300,rpm
